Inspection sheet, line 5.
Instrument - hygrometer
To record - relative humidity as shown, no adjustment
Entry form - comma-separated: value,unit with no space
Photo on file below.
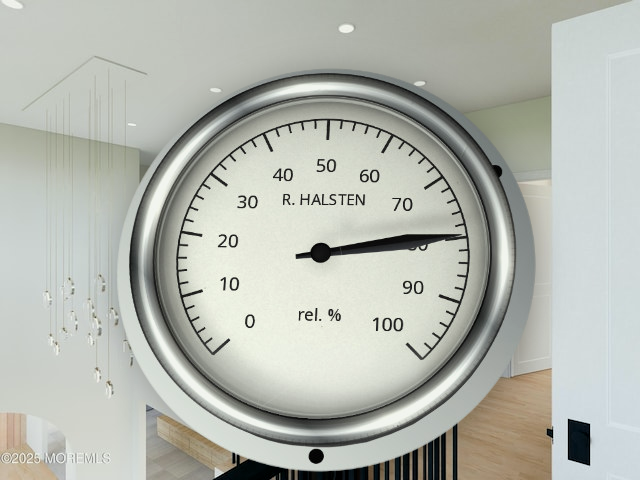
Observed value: 80,%
